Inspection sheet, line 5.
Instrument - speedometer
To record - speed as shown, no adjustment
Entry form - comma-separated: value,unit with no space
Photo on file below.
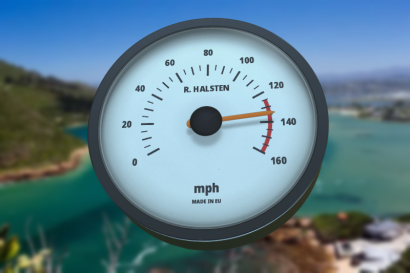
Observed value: 135,mph
